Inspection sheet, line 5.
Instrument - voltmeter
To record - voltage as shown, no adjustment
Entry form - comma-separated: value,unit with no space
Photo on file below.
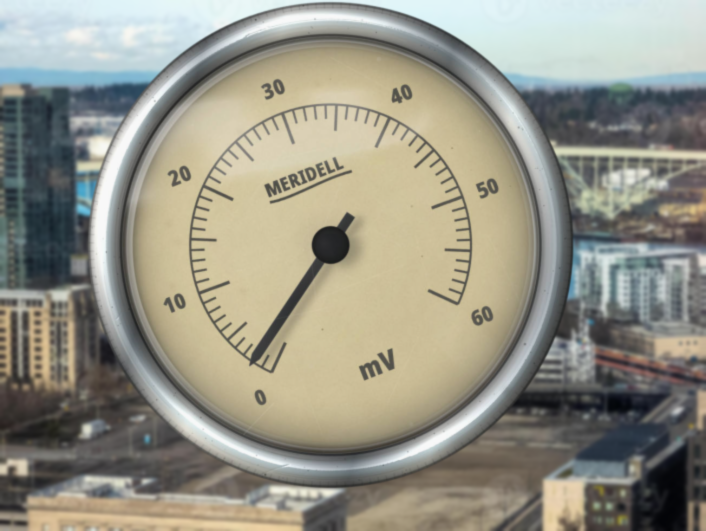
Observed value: 2,mV
